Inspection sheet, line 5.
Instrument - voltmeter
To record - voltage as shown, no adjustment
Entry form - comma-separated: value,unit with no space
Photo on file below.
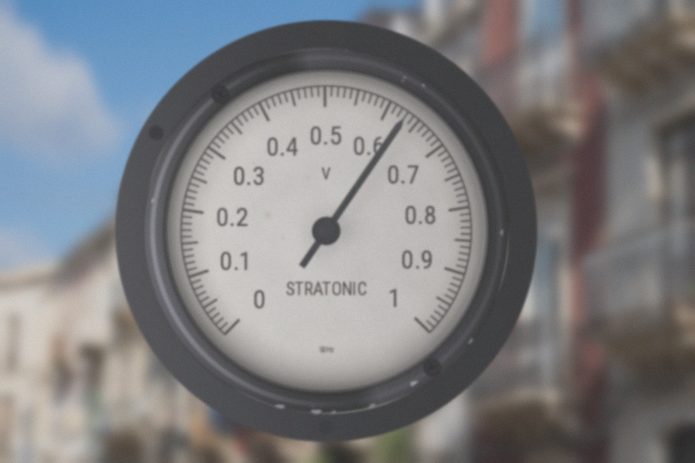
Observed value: 0.63,V
